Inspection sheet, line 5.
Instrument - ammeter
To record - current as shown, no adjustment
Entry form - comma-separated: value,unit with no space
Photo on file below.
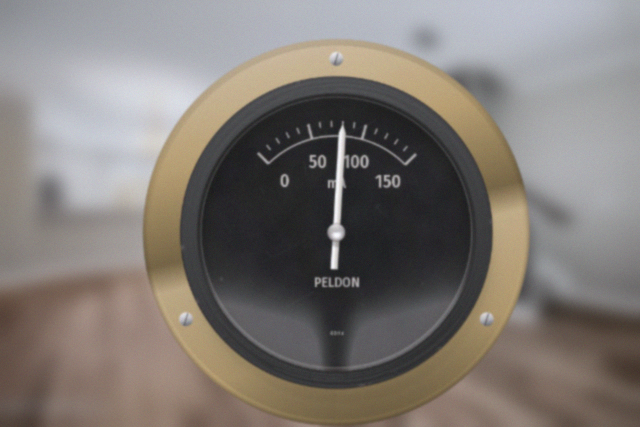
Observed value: 80,mA
